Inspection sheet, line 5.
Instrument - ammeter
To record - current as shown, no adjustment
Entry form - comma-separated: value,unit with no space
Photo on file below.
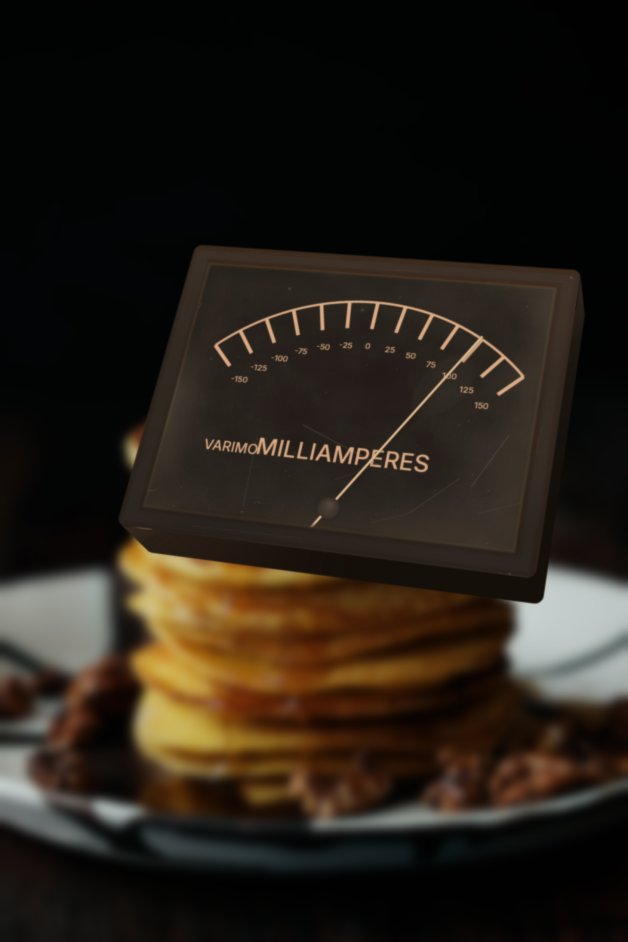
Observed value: 100,mA
